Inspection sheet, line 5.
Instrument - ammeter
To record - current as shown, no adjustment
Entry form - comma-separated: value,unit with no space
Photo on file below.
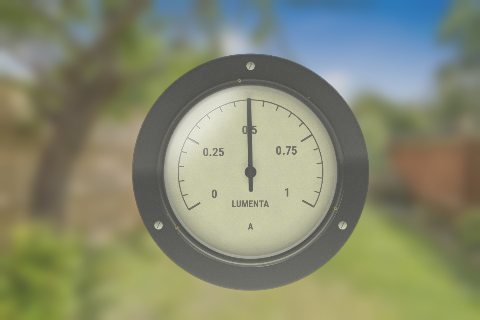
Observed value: 0.5,A
